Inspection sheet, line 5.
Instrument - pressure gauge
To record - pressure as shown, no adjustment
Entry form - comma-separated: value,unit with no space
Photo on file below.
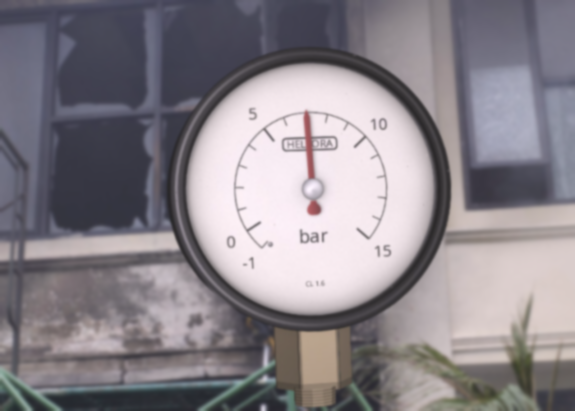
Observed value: 7,bar
